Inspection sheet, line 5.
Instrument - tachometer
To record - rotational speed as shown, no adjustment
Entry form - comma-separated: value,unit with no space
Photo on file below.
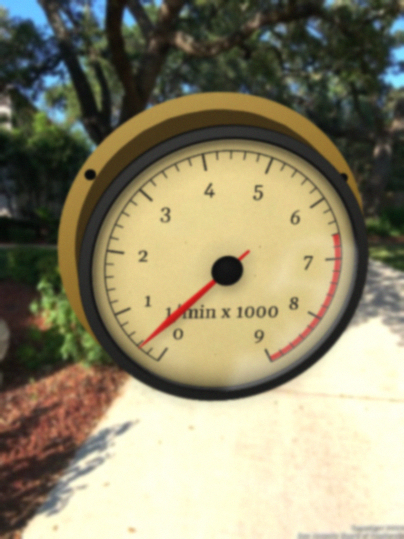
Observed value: 400,rpm
